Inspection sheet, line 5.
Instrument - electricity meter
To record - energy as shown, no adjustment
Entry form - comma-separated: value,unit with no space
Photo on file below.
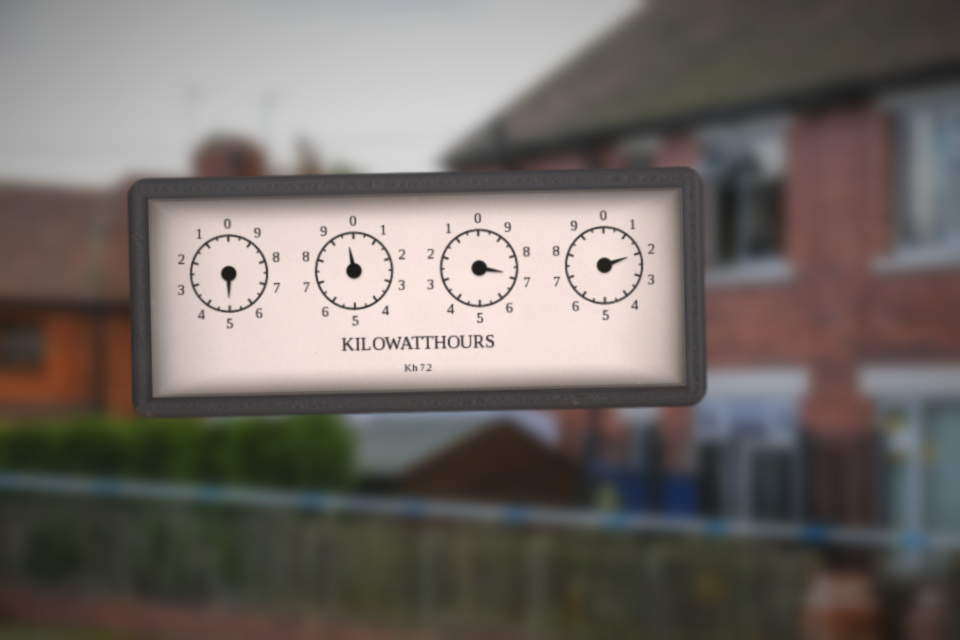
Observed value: 4972,kWh
